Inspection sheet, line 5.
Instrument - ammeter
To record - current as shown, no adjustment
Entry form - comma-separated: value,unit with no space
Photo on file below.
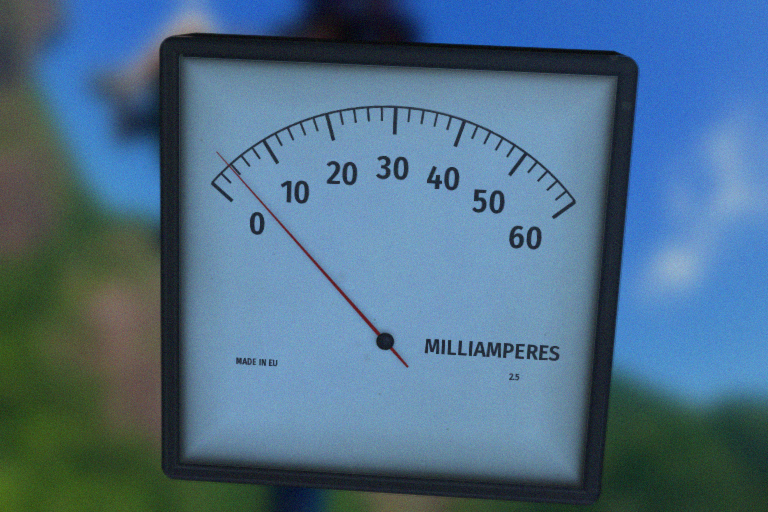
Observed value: 4,mA
